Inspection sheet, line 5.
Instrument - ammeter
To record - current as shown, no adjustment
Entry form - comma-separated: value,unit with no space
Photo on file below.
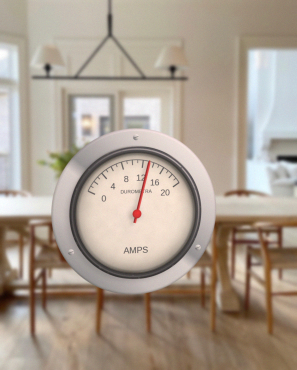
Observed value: 13,A
